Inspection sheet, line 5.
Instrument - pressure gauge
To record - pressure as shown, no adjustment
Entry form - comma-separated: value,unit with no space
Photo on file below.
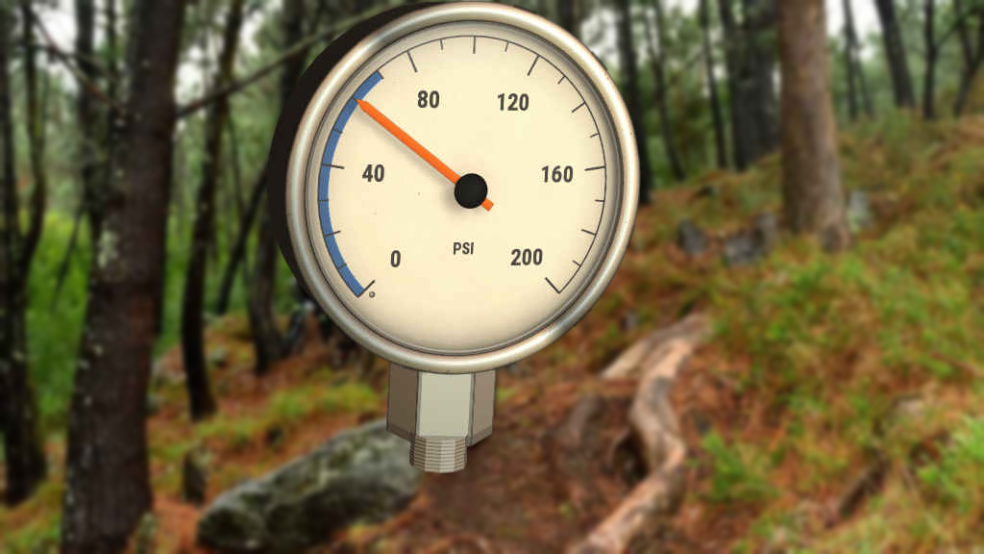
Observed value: 60,psi
